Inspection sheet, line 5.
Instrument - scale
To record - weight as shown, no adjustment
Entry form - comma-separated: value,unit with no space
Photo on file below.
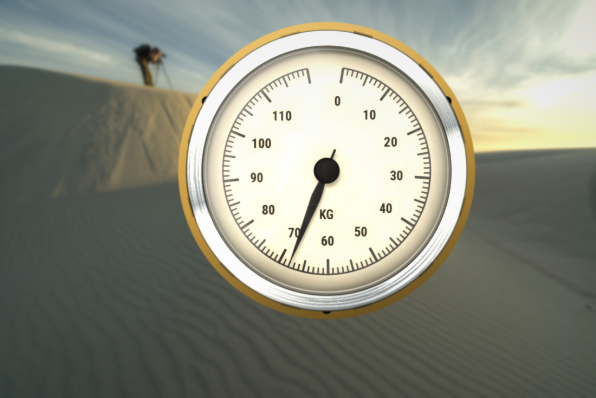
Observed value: 68,kg
